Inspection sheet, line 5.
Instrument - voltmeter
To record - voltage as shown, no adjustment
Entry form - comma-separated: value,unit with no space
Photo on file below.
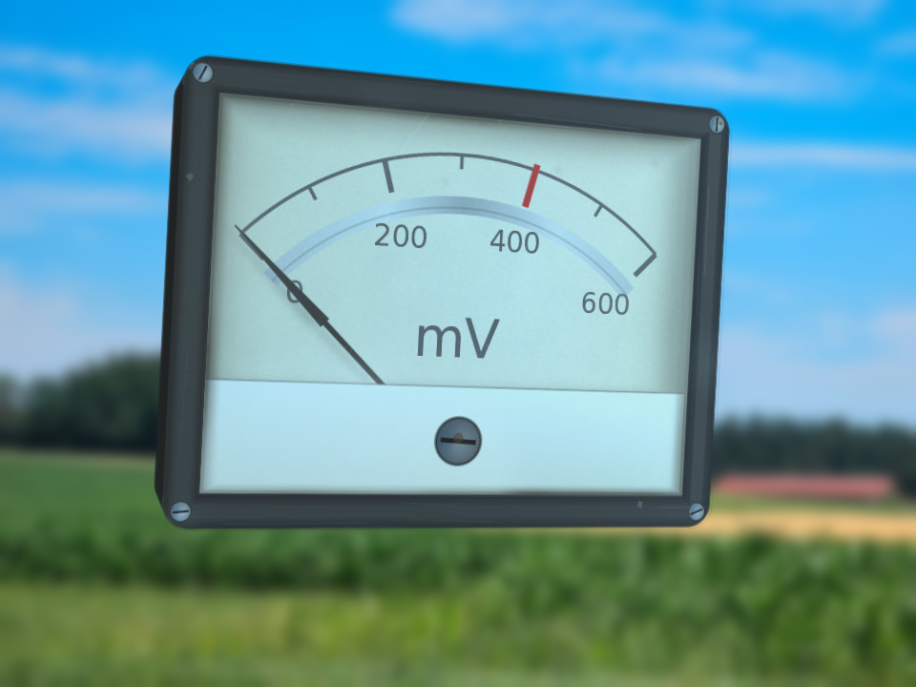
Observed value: 0,mV
